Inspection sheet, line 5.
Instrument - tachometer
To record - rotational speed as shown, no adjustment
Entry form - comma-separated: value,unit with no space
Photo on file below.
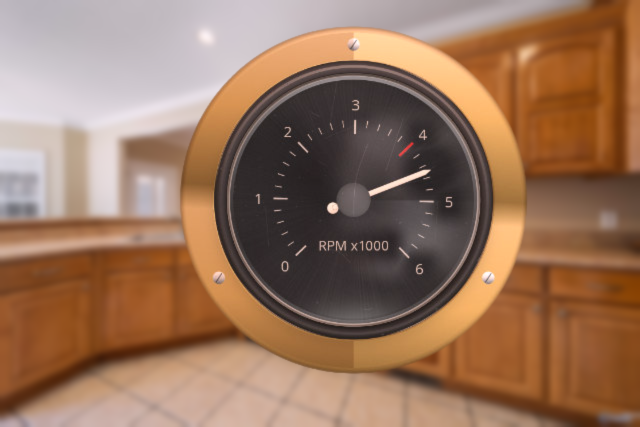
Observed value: 4500,rpm
